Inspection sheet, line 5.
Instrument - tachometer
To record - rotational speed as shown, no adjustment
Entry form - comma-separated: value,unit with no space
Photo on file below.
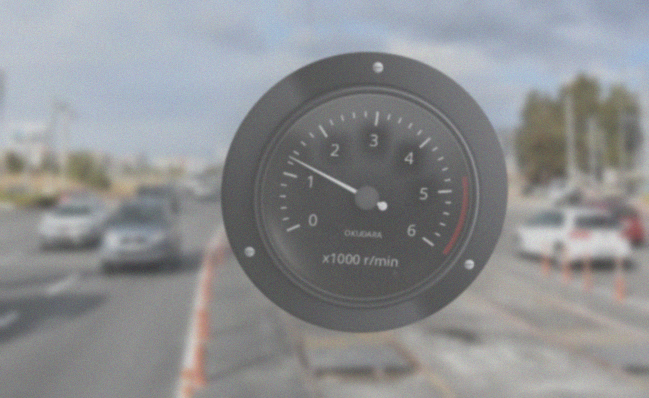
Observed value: 1300,rpm
